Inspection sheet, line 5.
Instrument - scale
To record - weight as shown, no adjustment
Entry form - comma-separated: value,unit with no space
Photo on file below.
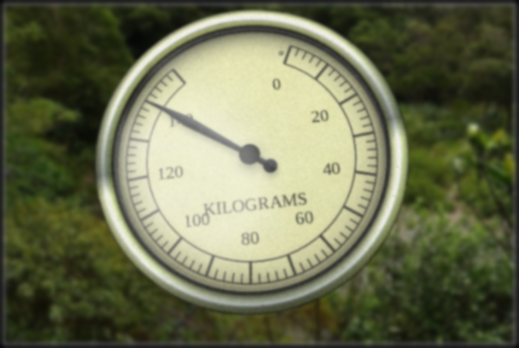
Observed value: 140,kg
